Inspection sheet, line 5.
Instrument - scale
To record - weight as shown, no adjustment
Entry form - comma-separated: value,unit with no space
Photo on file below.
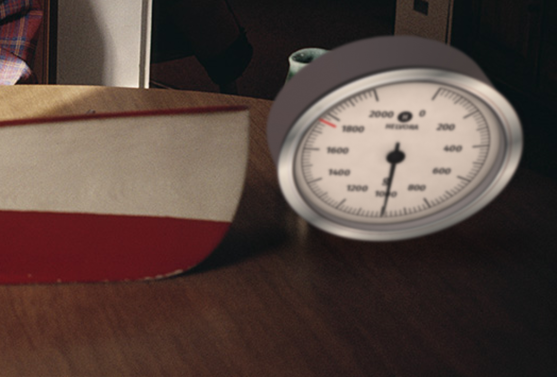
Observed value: 1000,g
